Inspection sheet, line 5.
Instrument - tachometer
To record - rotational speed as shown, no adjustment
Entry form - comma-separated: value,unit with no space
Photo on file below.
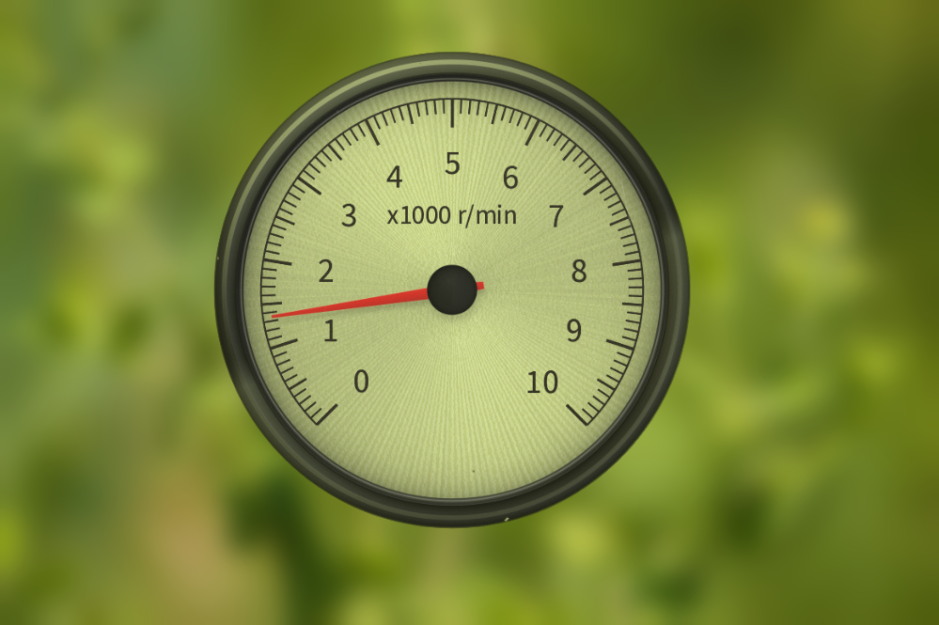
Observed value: 1350,rpm
